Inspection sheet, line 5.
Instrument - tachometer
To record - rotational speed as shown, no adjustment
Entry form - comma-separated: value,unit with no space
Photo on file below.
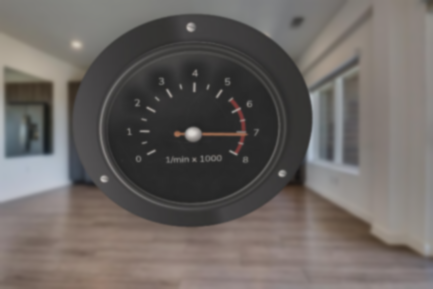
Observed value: 7000,rpm
